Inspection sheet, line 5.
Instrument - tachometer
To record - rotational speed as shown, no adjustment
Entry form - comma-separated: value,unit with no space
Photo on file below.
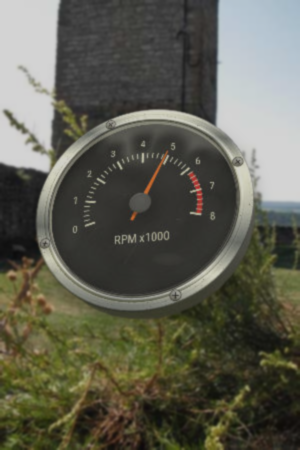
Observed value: 5000,rpm
